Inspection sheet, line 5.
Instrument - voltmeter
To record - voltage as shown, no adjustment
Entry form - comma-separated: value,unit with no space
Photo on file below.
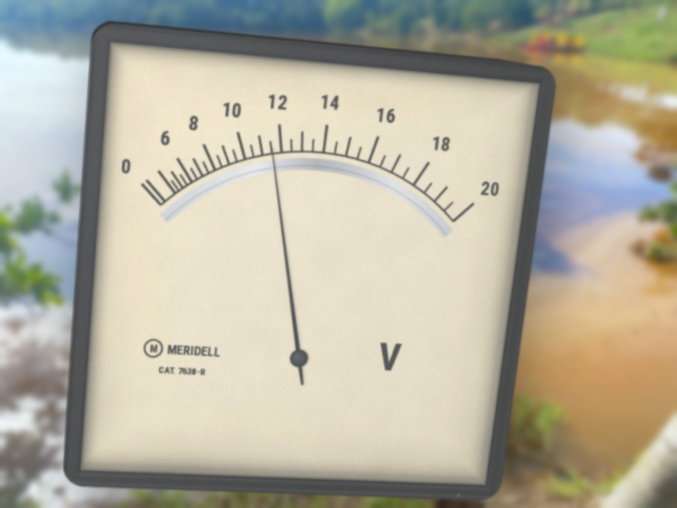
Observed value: 11.5,V
